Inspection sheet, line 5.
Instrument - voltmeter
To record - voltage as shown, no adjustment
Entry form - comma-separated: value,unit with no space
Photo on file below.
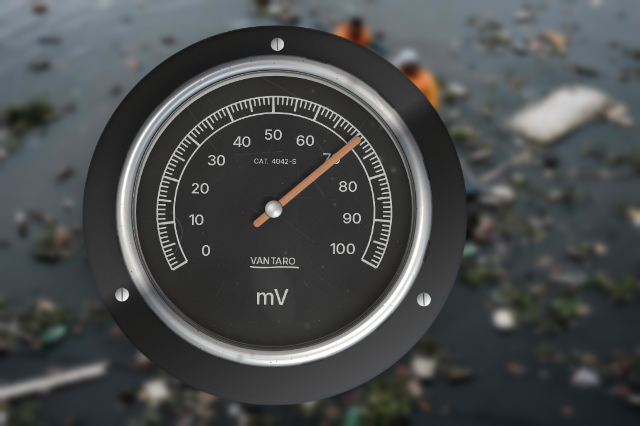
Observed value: 71,mV
